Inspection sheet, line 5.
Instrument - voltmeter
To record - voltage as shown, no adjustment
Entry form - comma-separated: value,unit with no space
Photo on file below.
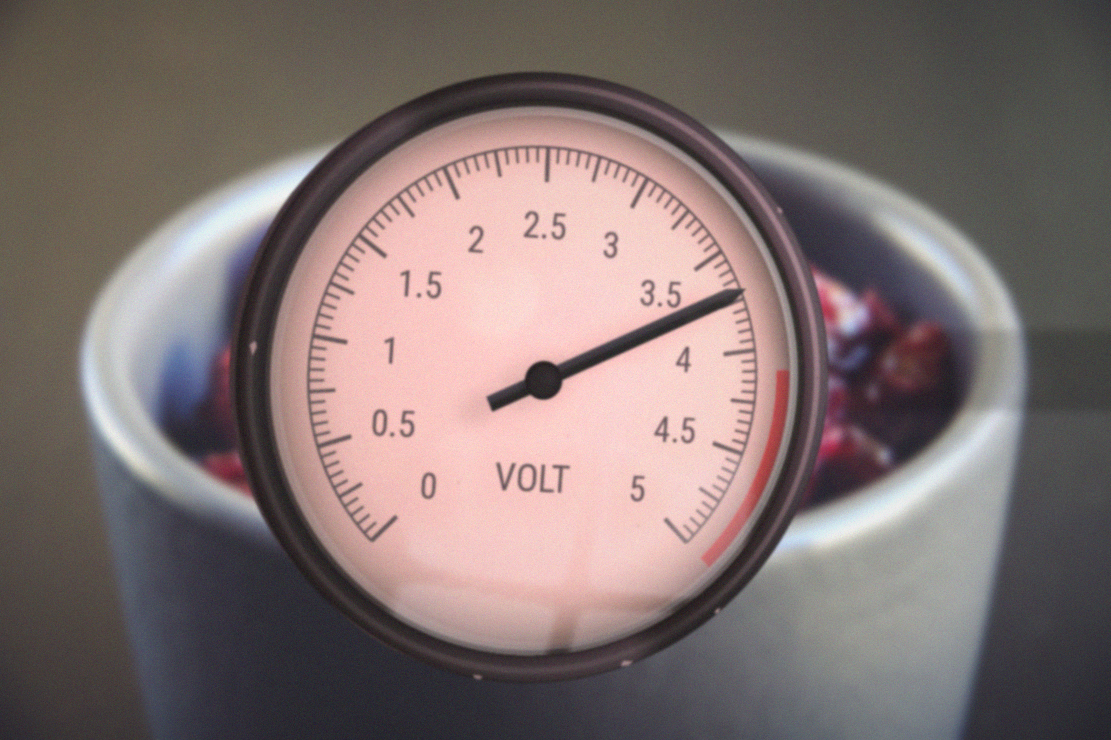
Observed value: 3.7,V
